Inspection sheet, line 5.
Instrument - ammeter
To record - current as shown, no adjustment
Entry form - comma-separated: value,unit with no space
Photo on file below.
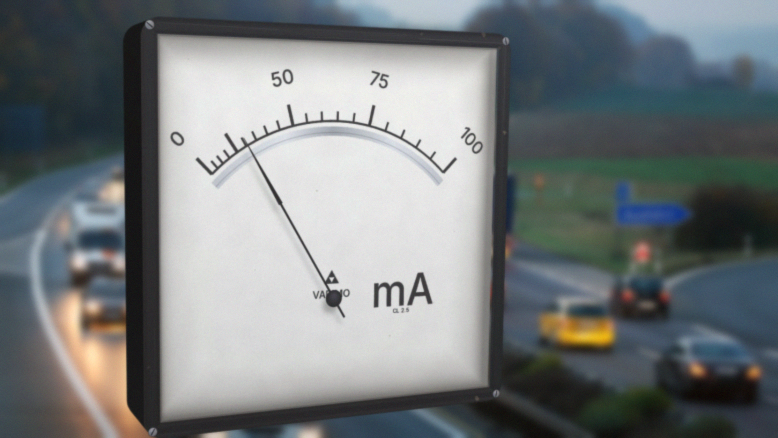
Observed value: 30,mA
